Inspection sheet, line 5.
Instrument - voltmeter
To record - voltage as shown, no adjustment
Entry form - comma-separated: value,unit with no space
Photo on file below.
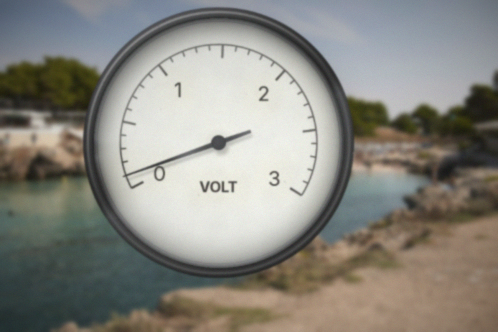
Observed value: 0.1,V
